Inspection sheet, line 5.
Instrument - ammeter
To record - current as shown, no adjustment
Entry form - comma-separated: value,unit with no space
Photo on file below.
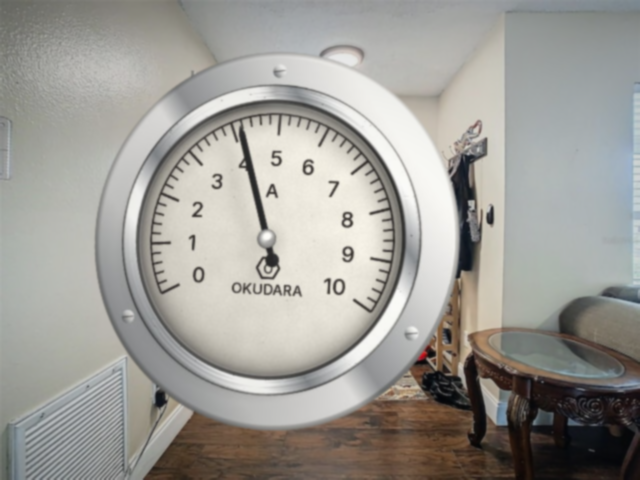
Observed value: 4.2,A
